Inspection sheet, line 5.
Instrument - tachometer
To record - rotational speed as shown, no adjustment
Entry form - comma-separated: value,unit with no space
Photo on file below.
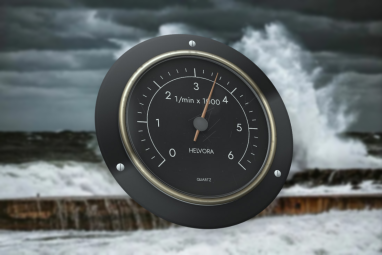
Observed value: 3500,rpm
